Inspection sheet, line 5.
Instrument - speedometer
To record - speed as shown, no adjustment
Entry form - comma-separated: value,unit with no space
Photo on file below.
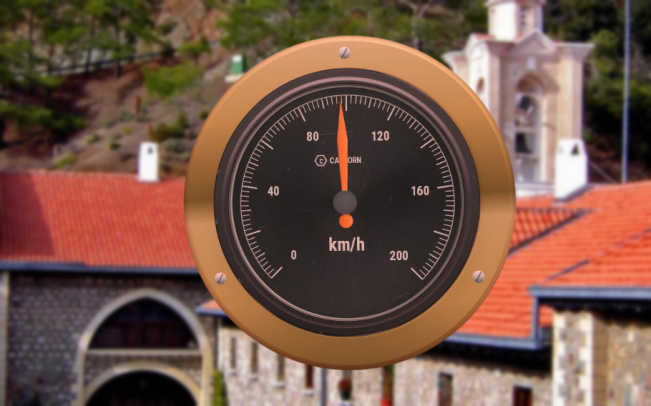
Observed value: 98,km/h
